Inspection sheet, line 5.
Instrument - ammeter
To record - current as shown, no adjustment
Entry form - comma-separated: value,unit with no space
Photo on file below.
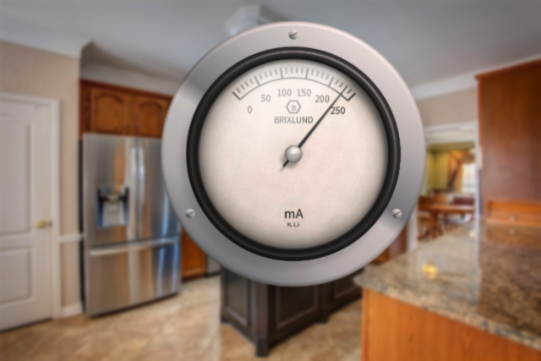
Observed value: 230,mA
